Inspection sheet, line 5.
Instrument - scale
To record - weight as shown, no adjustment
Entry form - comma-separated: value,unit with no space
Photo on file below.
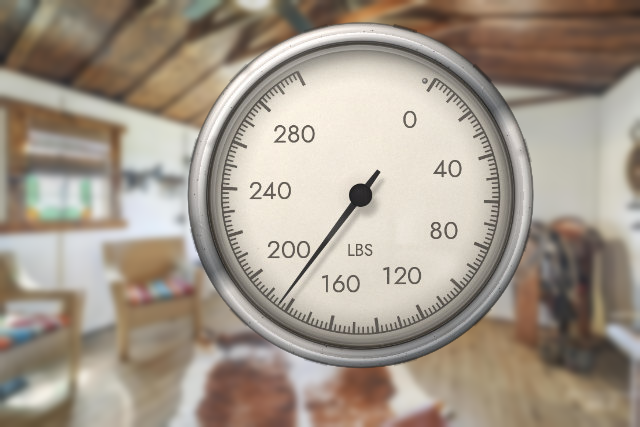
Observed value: 184,lb
